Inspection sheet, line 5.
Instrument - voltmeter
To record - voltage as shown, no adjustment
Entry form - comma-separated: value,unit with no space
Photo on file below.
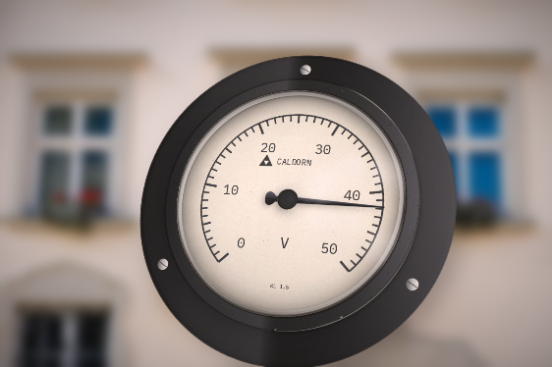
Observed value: 42,V
